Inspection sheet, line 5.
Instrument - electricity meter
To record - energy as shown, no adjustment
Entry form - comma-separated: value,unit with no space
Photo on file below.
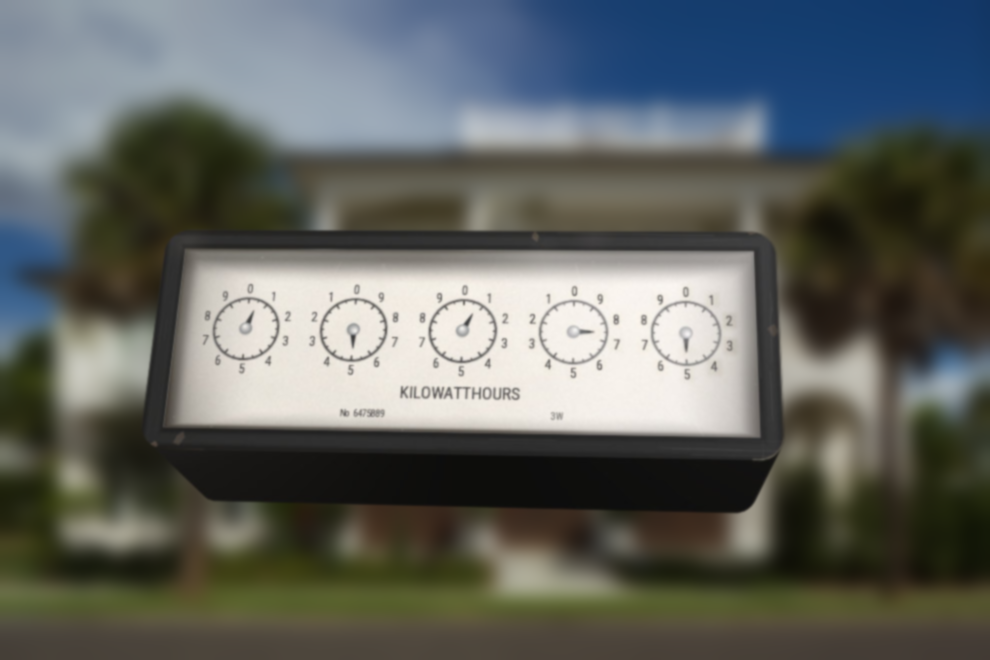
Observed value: 5075,kWh
